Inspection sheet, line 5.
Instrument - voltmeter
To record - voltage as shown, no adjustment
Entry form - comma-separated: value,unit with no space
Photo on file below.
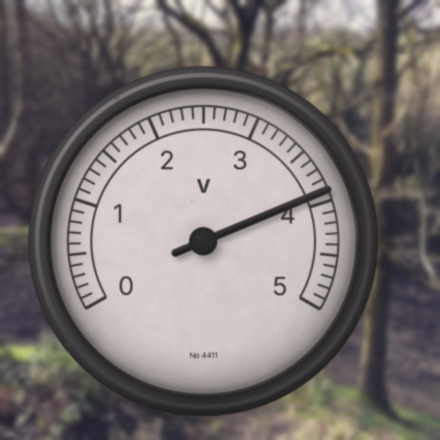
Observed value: 3.9,V
